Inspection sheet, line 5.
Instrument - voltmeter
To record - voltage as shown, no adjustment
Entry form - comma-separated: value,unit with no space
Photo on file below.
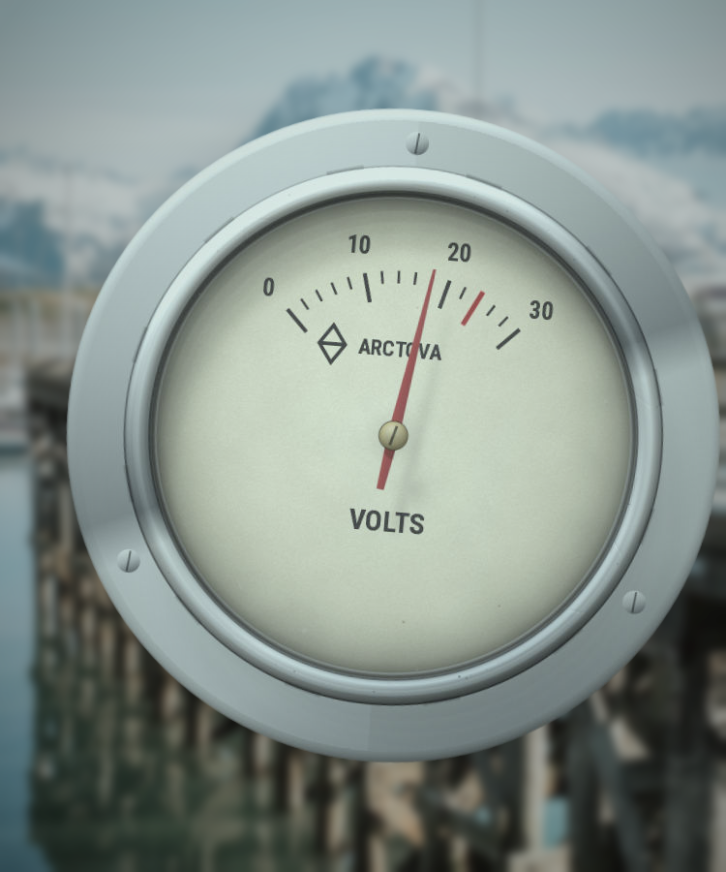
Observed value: 18,V
